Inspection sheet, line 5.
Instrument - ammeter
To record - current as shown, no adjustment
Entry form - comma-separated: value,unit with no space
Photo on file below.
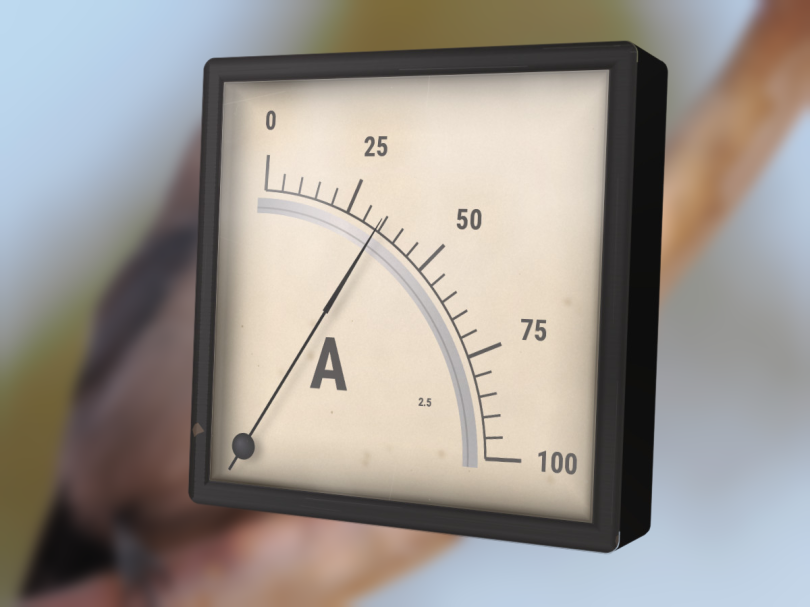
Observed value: 35,A
